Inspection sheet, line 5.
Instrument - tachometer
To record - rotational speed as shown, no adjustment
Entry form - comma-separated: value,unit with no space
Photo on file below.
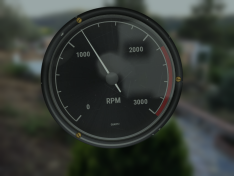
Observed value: 1200,rpm
